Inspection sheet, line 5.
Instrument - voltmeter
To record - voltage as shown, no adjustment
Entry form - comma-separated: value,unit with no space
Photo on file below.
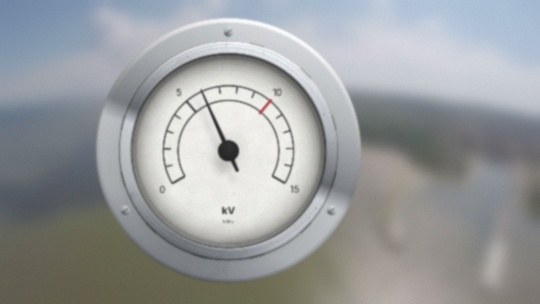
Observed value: 6,kV
